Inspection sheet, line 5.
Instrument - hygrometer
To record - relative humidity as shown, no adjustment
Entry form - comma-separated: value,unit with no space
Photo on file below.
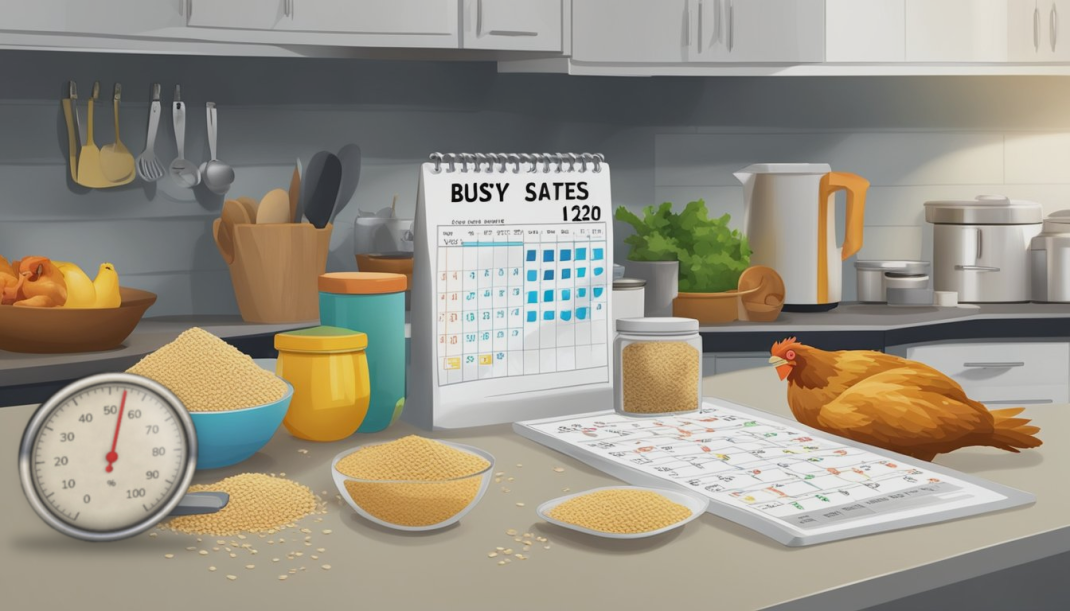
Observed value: 54,%
